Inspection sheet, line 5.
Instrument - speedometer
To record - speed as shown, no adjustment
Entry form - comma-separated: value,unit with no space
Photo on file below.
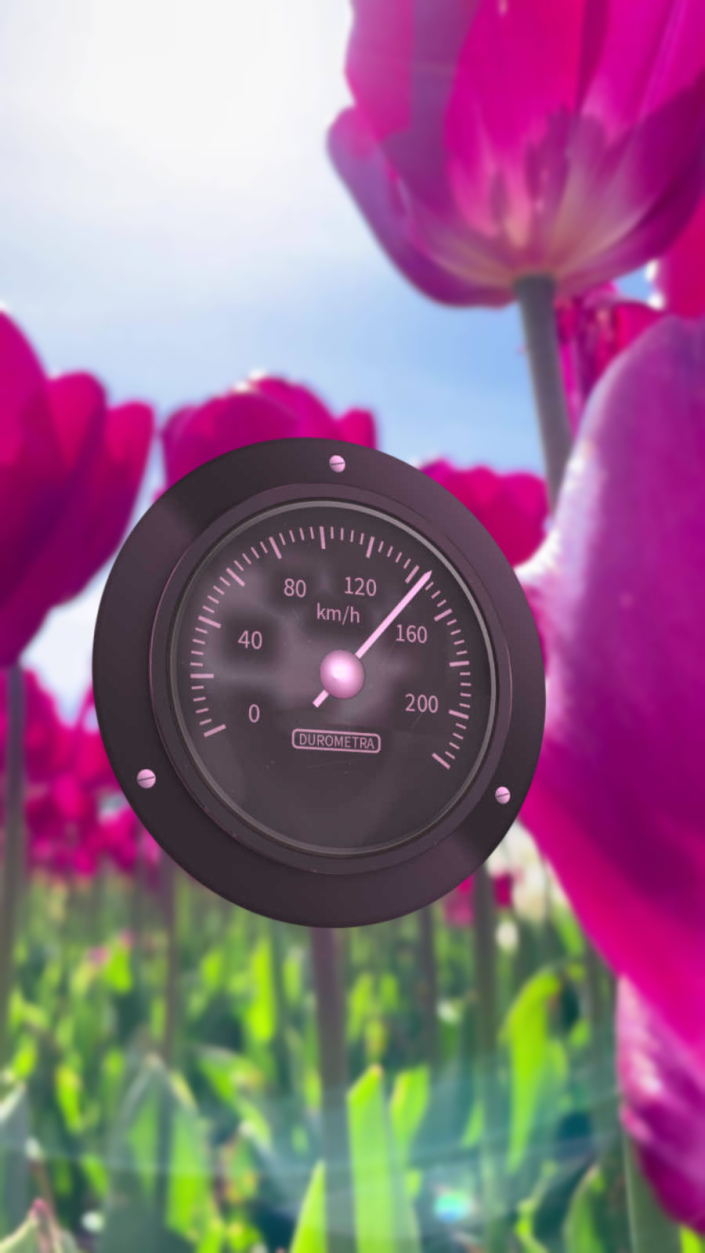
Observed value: 144,km/h
